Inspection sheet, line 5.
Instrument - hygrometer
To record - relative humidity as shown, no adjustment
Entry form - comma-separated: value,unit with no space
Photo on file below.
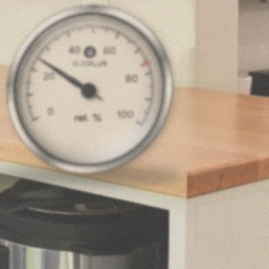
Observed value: 25,%
